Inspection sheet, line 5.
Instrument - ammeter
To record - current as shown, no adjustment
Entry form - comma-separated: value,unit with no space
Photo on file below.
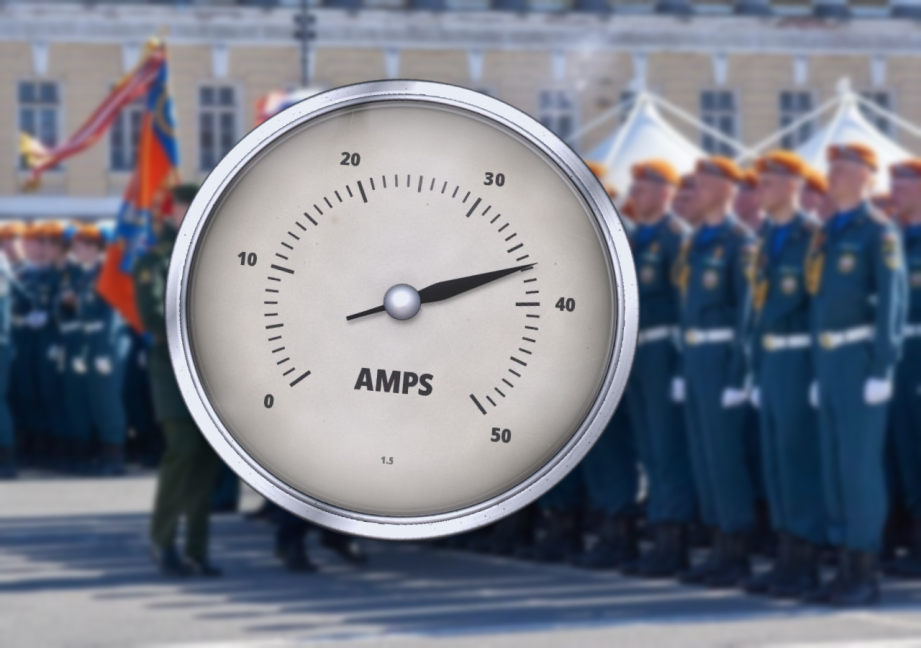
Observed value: 37,A
